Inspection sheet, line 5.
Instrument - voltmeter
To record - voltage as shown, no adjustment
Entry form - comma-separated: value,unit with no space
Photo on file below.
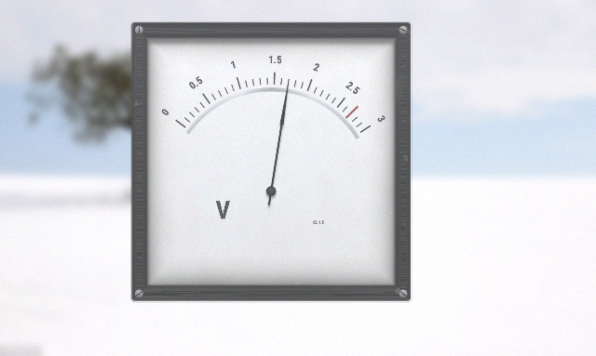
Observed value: 1.7,V
